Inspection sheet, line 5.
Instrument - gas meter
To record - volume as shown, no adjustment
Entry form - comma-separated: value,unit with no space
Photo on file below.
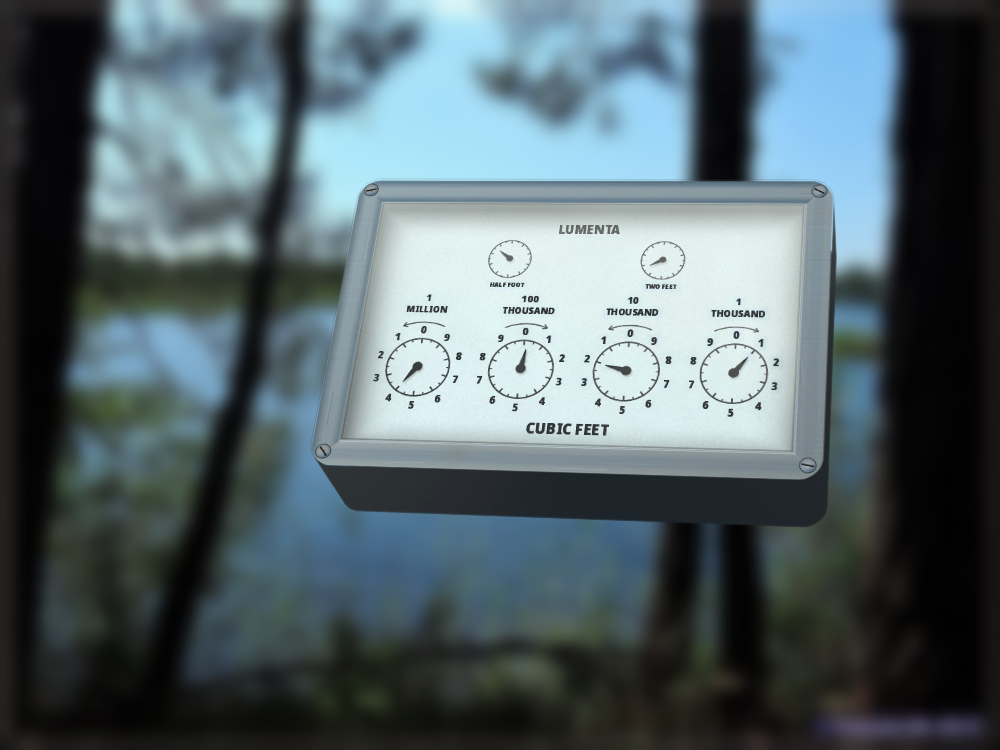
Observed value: 402100,ft³
